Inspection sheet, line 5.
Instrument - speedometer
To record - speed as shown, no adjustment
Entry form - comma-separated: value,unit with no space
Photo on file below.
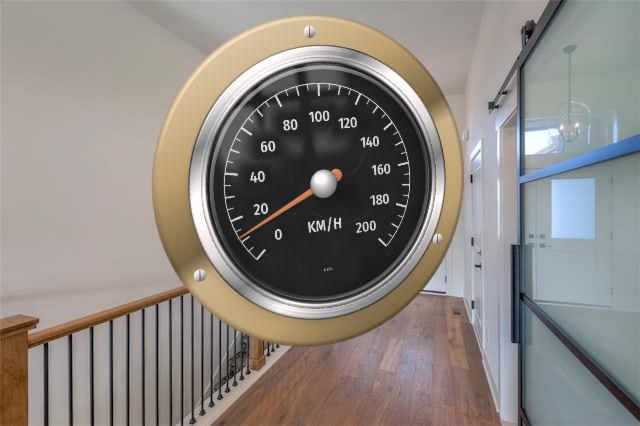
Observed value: 12.5,km/h
